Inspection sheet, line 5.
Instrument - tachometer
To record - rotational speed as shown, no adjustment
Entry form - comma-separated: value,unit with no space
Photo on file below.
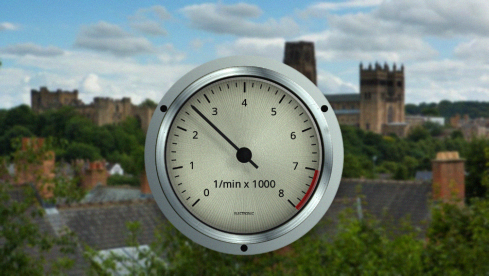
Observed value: 2600,rpm
